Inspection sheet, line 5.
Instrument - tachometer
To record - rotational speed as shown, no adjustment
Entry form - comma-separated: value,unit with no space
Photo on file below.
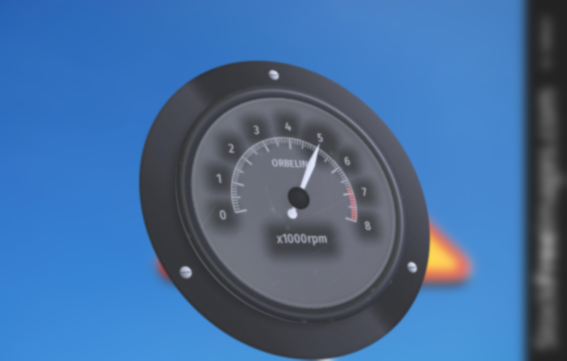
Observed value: 5000,rpm
